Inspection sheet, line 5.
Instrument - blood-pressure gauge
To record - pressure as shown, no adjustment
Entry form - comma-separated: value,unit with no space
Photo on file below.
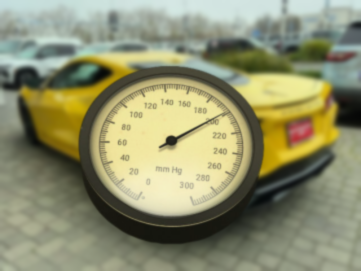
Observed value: 200,mmHg
